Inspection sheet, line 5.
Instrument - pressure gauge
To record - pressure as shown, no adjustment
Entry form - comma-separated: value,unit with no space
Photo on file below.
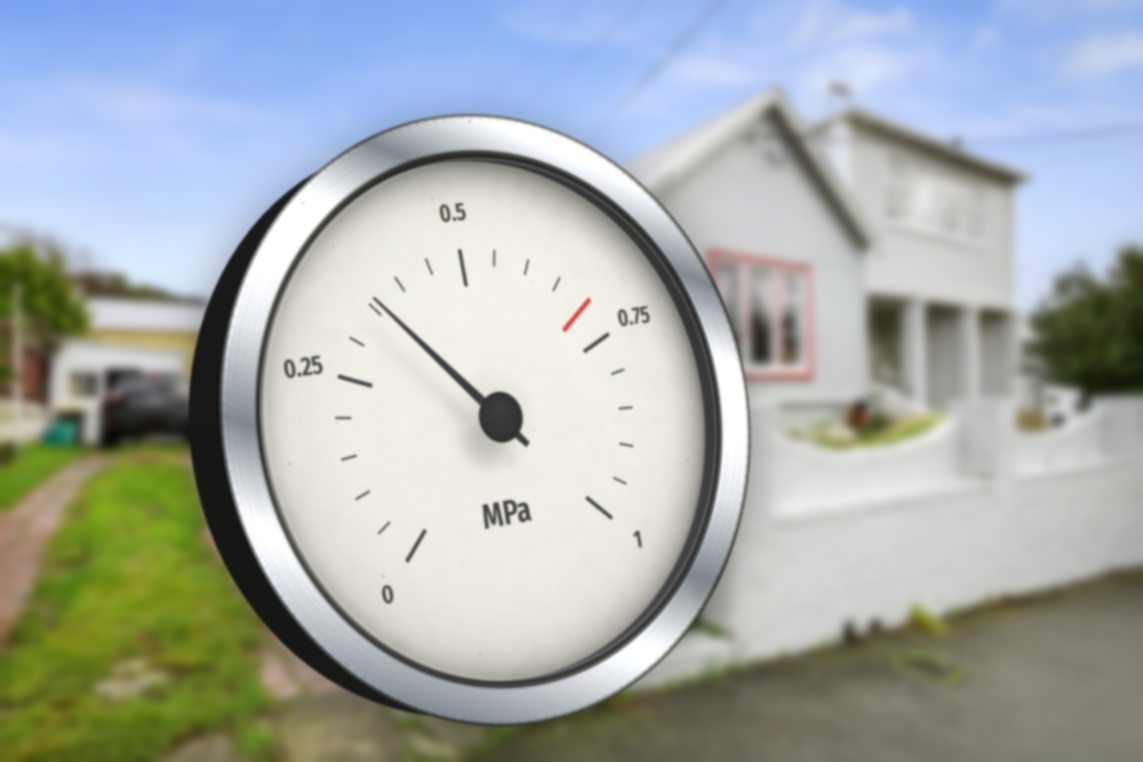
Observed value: 0.35,MPa
